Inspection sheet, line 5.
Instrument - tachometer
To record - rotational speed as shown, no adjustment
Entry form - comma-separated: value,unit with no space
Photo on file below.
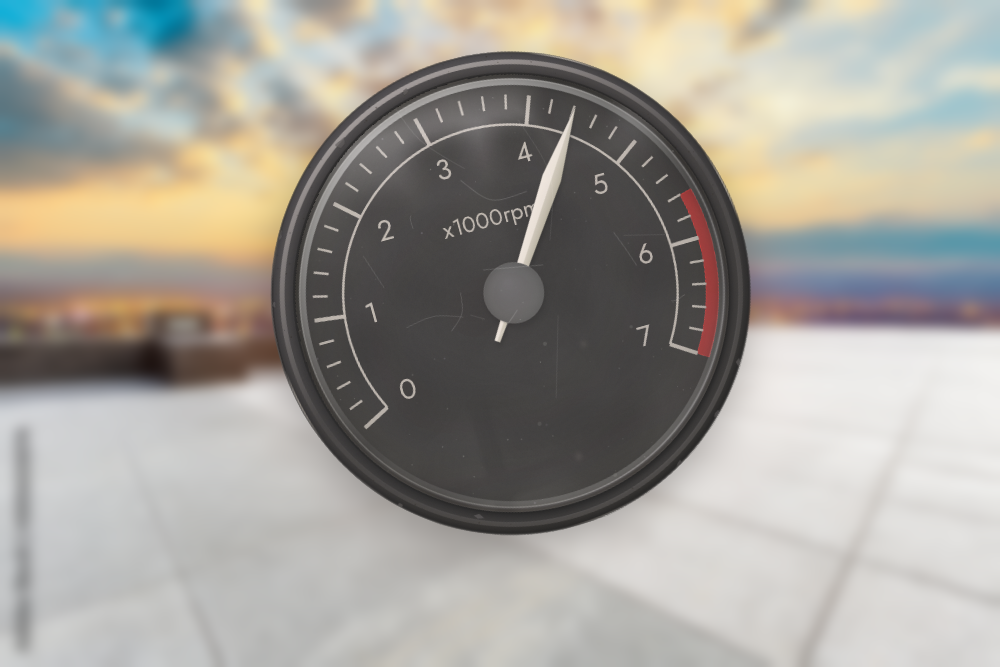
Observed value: 4400,rpm
